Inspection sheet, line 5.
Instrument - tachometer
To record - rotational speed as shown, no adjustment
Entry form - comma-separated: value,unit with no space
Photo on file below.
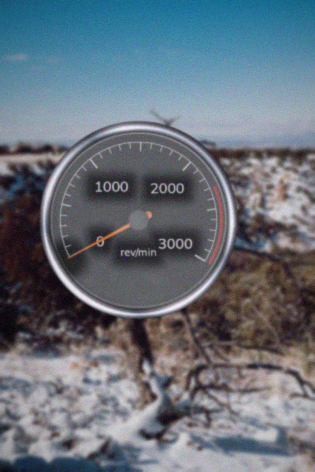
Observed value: 0,rpm
